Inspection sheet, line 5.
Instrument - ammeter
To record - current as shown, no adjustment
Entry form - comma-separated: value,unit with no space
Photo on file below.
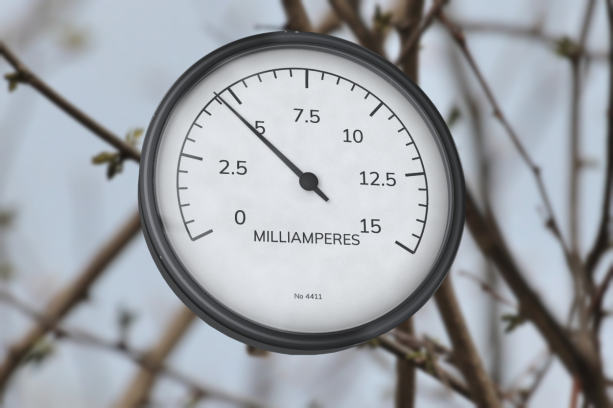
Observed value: 4.5,mA
